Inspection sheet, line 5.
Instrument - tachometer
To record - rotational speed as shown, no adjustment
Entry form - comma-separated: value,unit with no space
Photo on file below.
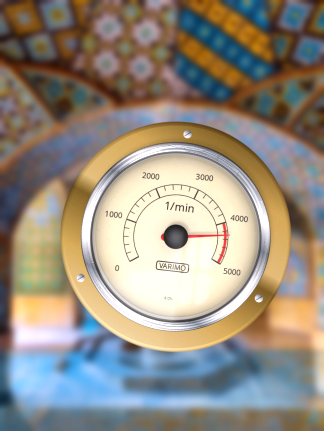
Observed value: 4300,rpm
